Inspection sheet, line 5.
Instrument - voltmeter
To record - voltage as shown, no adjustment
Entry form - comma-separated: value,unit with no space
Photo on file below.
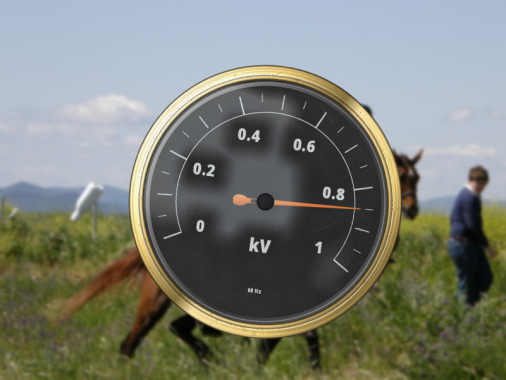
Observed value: 0.85,kV
